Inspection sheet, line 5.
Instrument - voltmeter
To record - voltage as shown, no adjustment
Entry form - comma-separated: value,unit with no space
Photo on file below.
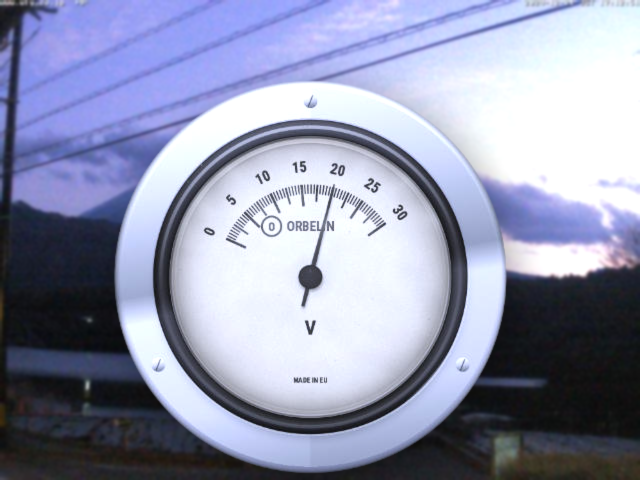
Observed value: 20,V
